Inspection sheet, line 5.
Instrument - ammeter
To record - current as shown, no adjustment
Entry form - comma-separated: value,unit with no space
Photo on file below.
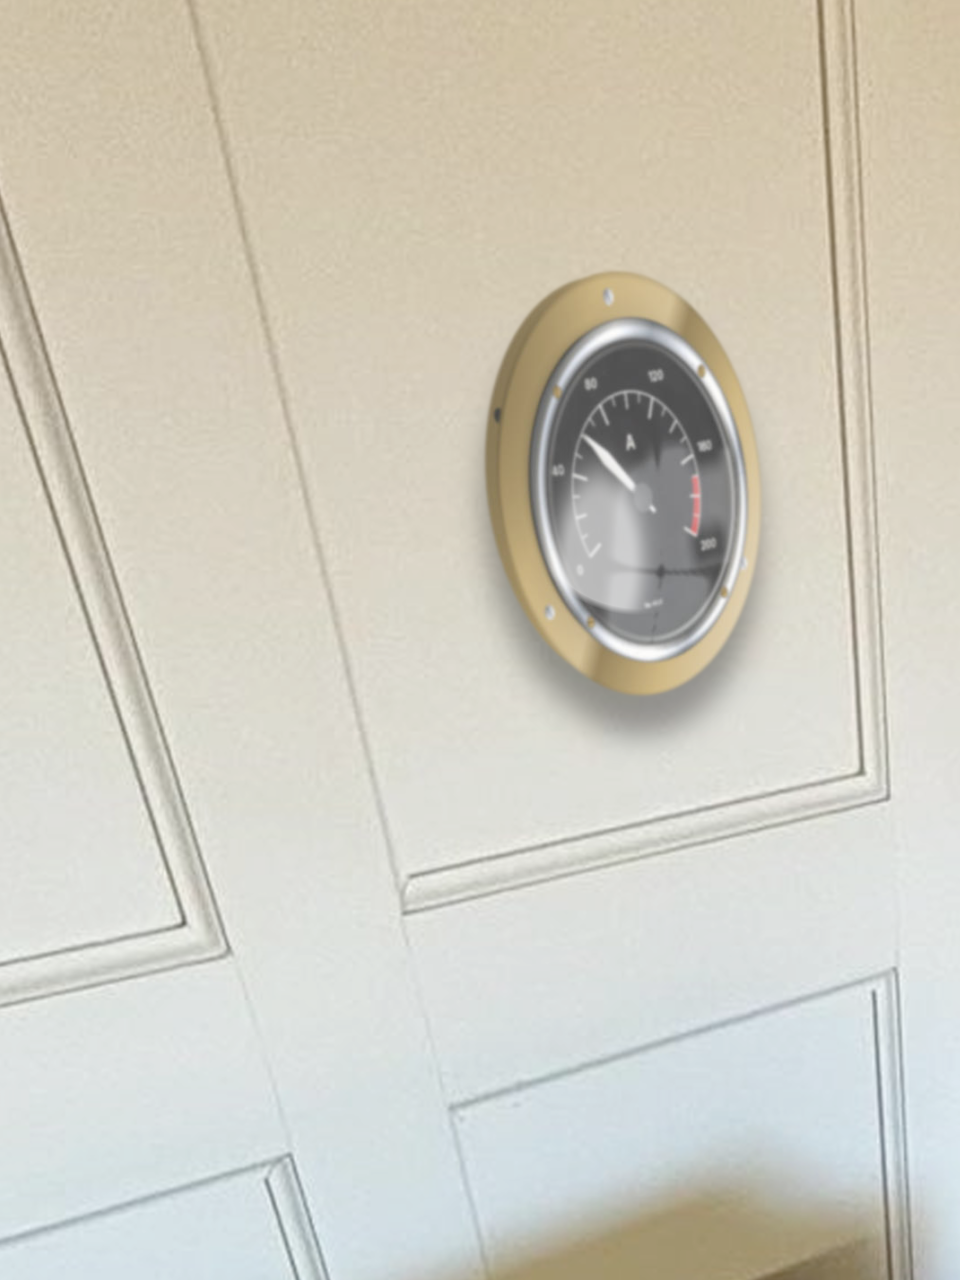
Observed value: 60,A
